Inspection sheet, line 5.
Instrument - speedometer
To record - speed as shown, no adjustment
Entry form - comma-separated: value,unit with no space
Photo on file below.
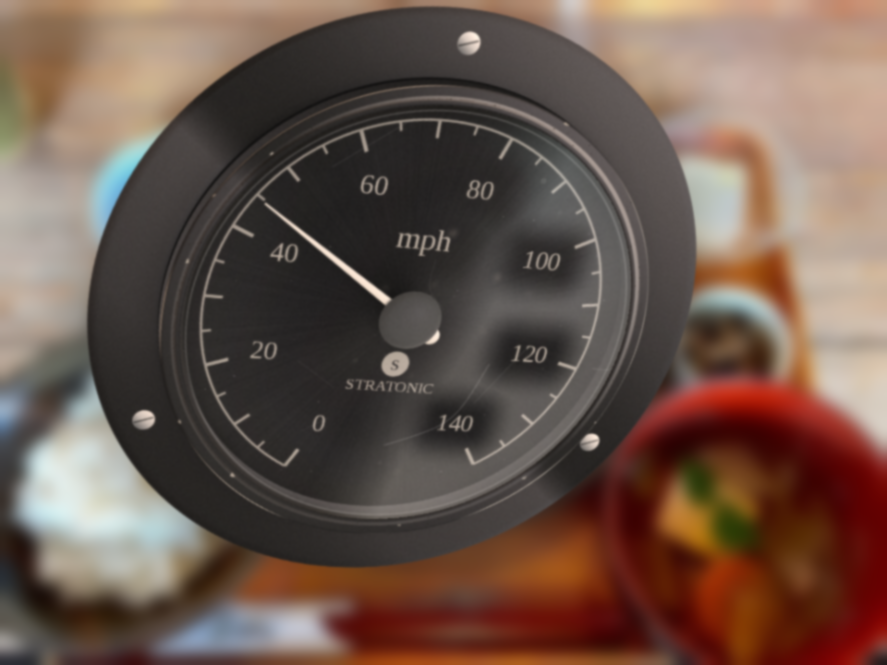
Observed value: 45,mph
